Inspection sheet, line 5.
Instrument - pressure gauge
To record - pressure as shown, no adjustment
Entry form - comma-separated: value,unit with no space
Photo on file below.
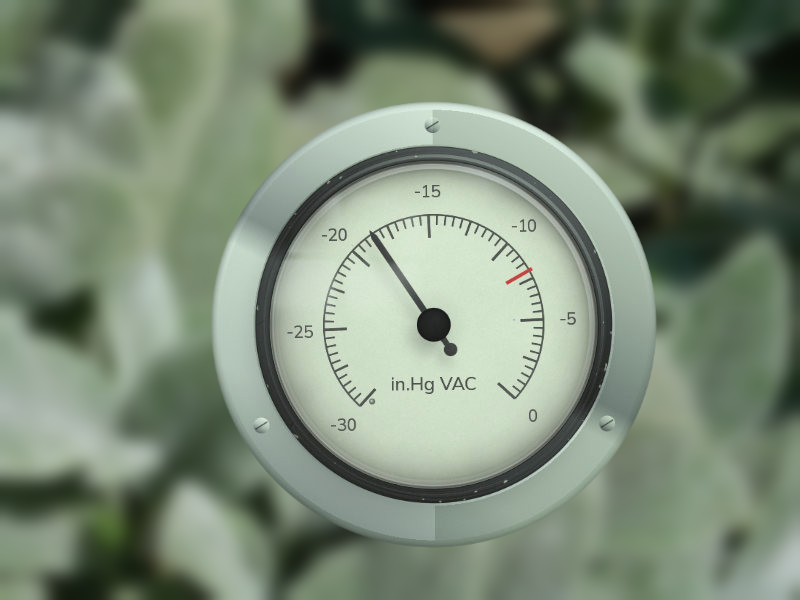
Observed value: -18.5,inHg
